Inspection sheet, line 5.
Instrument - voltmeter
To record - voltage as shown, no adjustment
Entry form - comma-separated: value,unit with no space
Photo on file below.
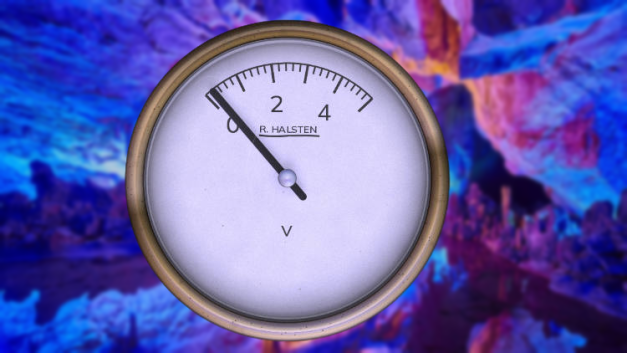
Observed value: 0.2,V
